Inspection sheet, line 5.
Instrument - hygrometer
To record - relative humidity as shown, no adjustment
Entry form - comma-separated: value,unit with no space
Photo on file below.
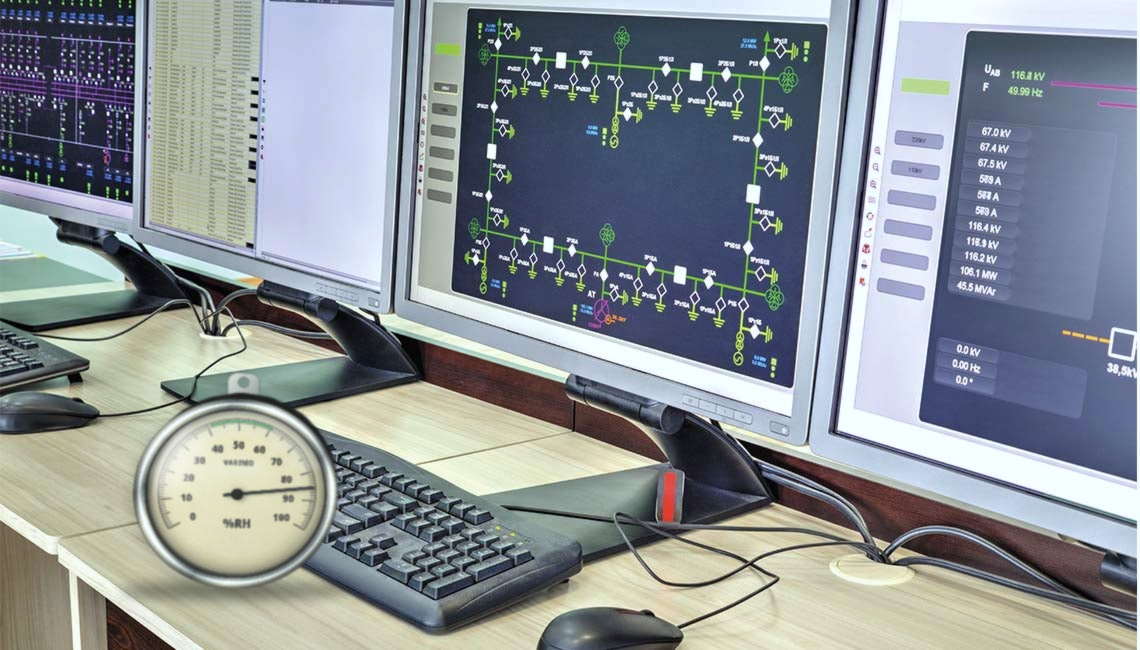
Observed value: 85,%
